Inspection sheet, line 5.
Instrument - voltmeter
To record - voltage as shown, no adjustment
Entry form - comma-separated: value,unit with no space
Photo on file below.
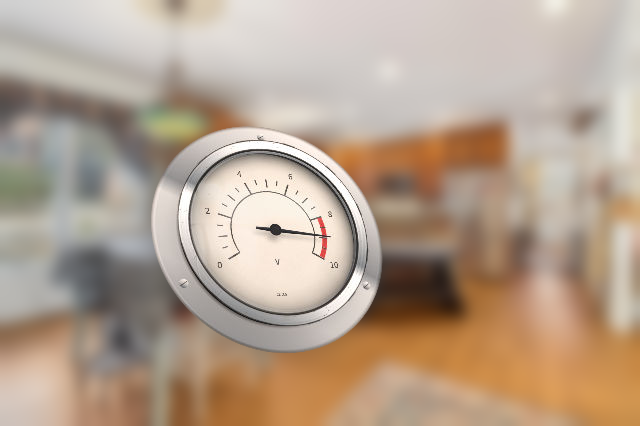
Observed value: 9,V
